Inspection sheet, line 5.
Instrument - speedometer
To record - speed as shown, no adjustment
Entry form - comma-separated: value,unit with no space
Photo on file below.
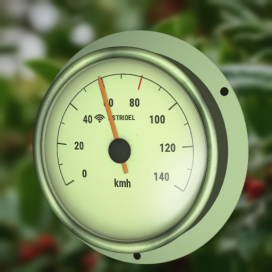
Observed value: 60,km/h
